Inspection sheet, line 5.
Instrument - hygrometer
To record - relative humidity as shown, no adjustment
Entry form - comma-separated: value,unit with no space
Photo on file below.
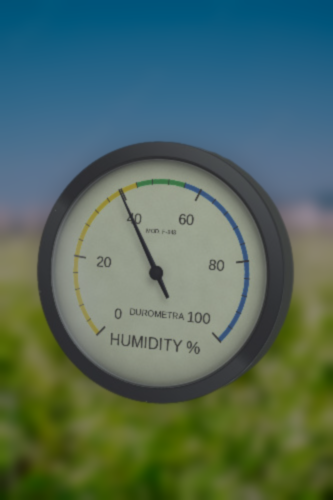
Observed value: 40,%
